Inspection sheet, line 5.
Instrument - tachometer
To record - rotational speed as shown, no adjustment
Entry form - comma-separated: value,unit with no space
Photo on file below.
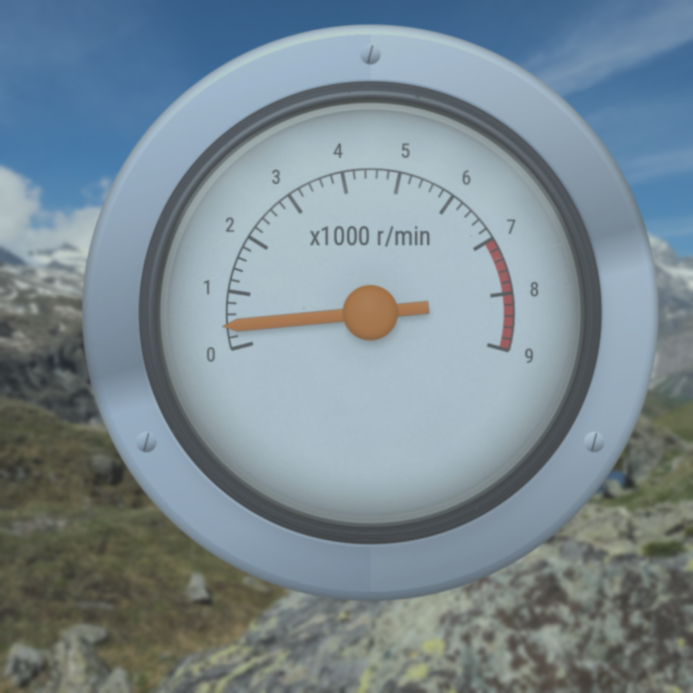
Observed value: 400,rpm
